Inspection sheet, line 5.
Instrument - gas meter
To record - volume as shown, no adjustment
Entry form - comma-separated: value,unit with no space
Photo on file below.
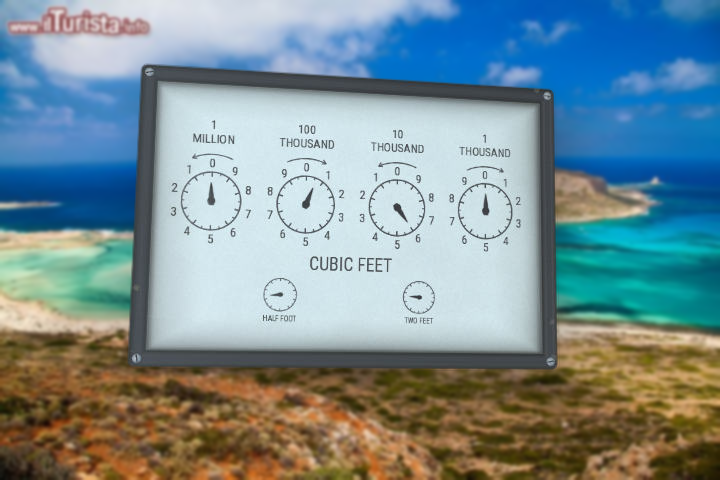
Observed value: 6000,ft³
